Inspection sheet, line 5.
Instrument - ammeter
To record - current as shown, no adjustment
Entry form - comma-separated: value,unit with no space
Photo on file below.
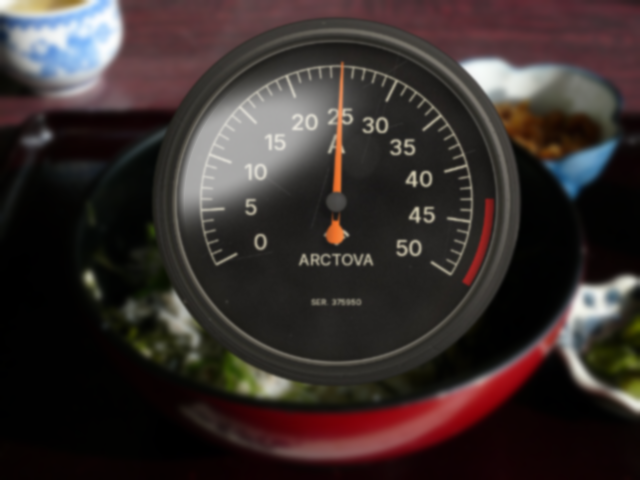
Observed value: 25,A
